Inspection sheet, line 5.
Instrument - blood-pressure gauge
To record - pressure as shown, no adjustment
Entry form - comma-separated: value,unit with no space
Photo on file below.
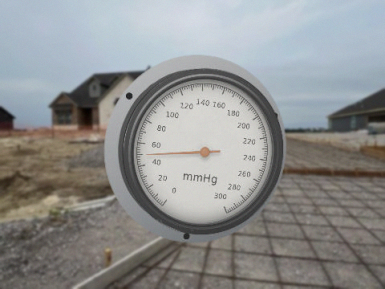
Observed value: 50,mmHg
